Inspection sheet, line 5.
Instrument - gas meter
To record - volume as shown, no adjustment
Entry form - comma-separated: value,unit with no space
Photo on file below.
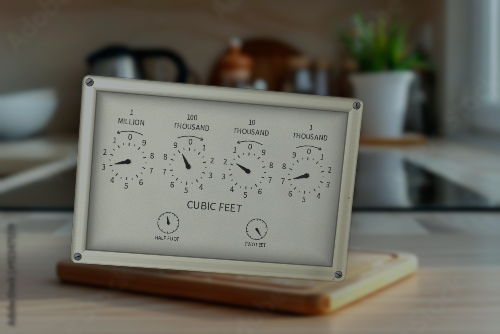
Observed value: 291700,ft³
